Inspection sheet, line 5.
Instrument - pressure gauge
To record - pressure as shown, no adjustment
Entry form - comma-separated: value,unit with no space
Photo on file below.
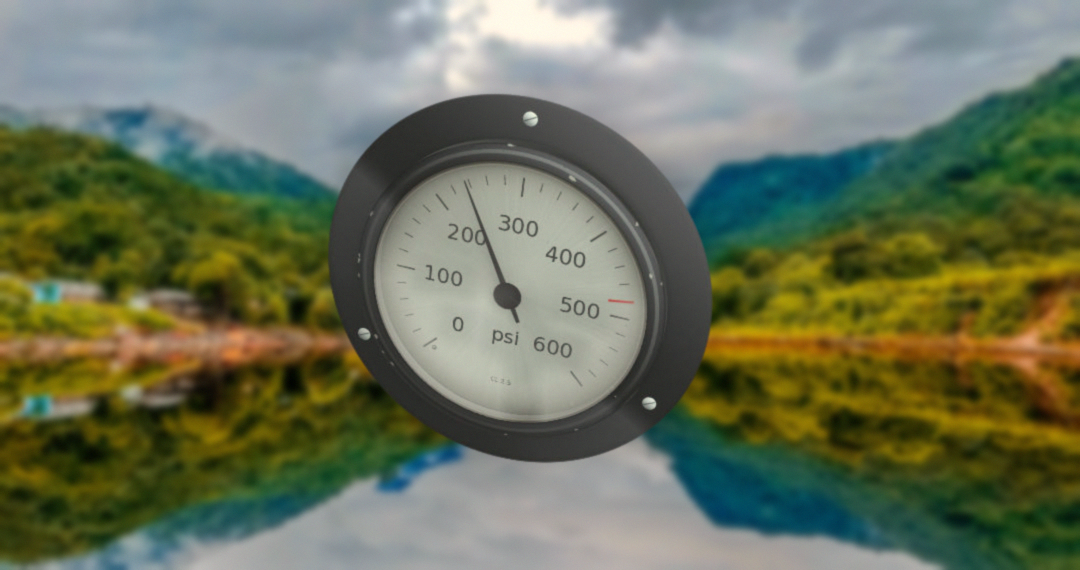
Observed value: 240,psi
